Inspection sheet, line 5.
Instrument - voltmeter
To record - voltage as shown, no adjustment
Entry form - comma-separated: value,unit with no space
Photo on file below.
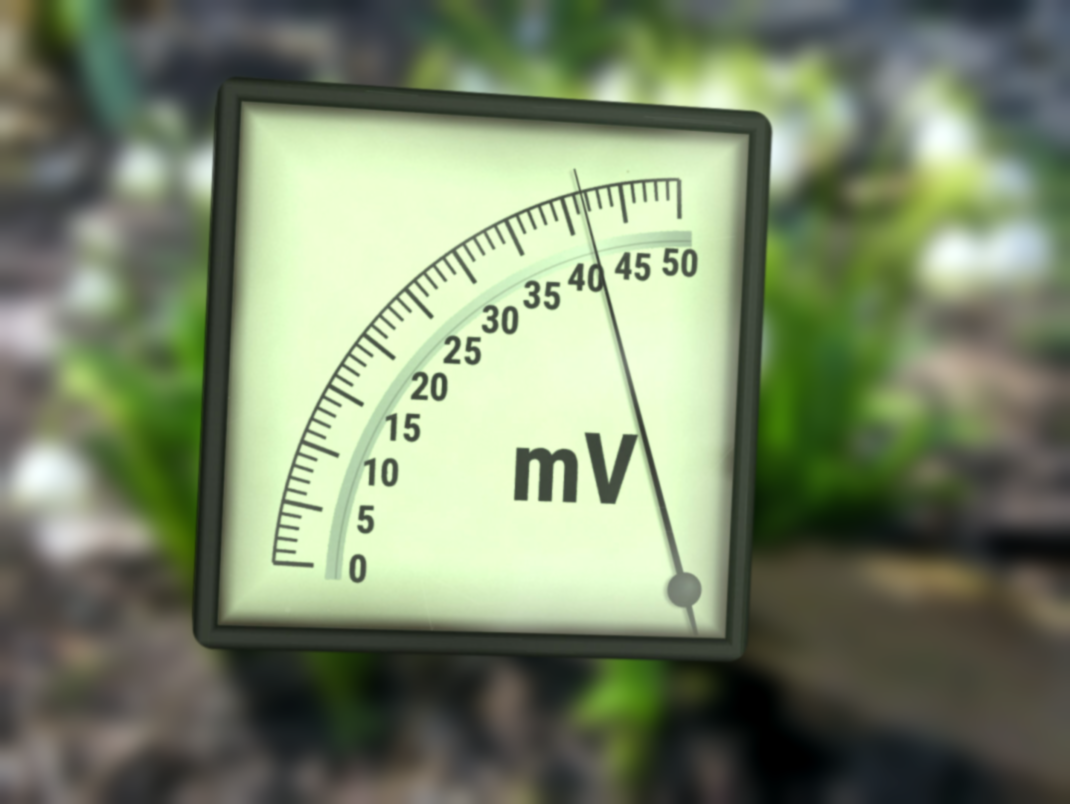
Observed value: 41.5,mV
